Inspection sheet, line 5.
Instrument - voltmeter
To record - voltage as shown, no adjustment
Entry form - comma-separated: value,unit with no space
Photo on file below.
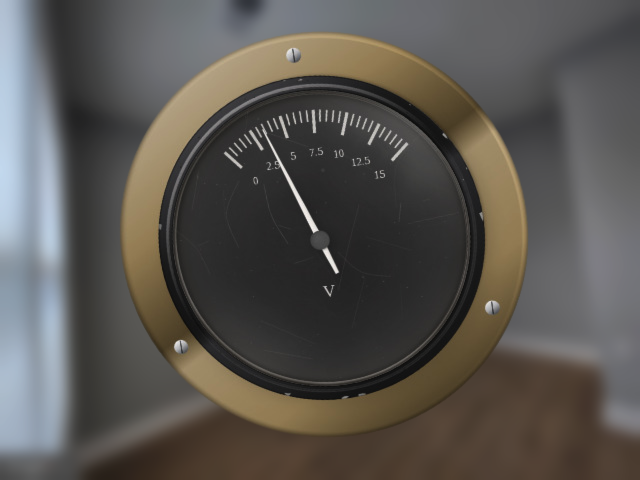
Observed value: 3.5,V
